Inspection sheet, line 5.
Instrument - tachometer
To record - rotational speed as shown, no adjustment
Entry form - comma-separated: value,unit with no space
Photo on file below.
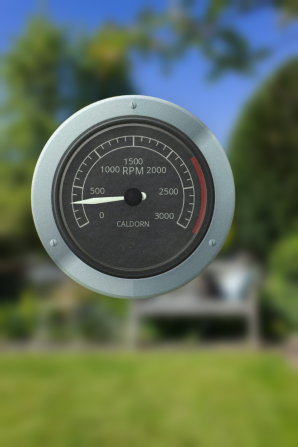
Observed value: 300,rpm
